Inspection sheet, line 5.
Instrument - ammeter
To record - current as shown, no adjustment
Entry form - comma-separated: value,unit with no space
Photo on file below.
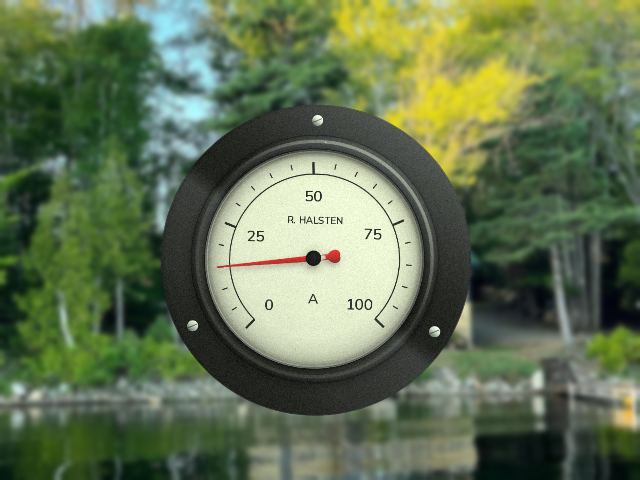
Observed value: 15,A
